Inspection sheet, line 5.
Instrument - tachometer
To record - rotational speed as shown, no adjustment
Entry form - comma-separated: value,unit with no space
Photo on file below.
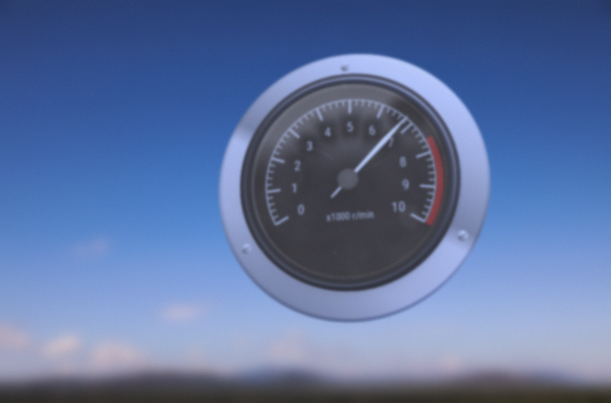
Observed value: 6800,rpm
